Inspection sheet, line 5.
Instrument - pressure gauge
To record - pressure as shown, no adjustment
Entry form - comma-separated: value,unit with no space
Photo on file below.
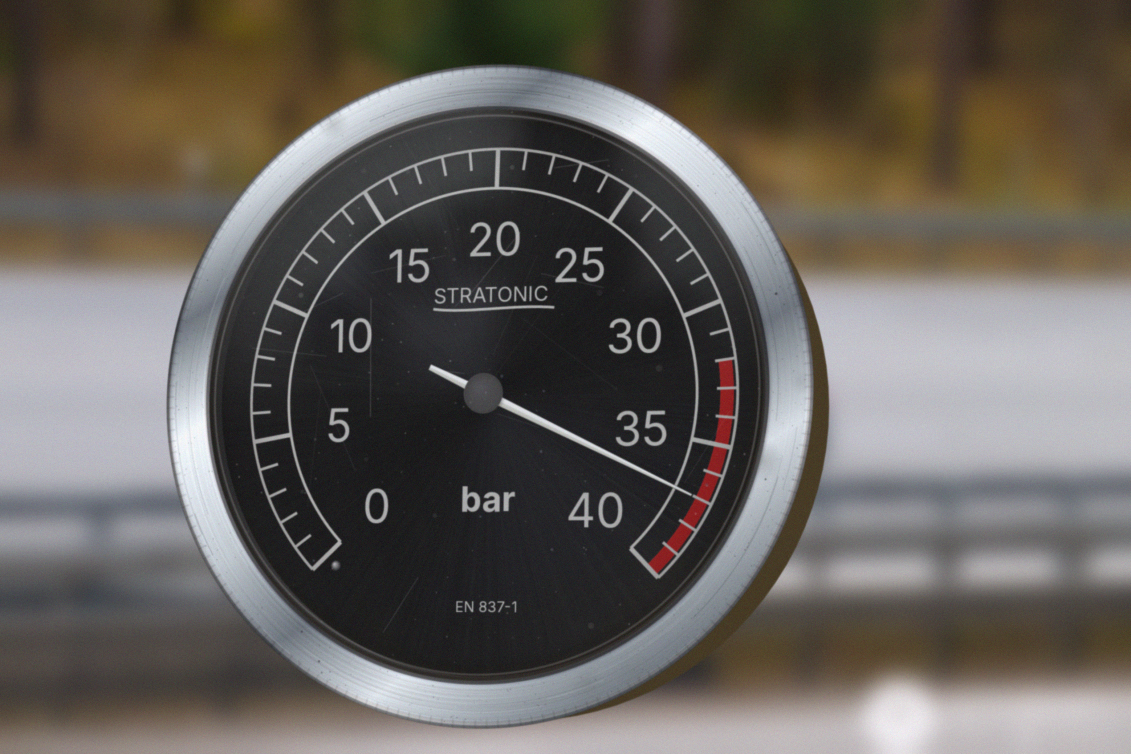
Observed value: 37,bar
